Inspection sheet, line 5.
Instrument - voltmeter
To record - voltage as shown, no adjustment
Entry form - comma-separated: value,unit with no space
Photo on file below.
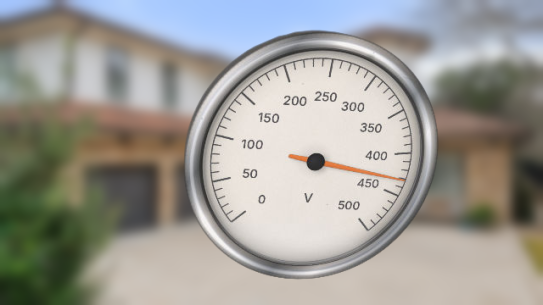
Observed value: 430,V
